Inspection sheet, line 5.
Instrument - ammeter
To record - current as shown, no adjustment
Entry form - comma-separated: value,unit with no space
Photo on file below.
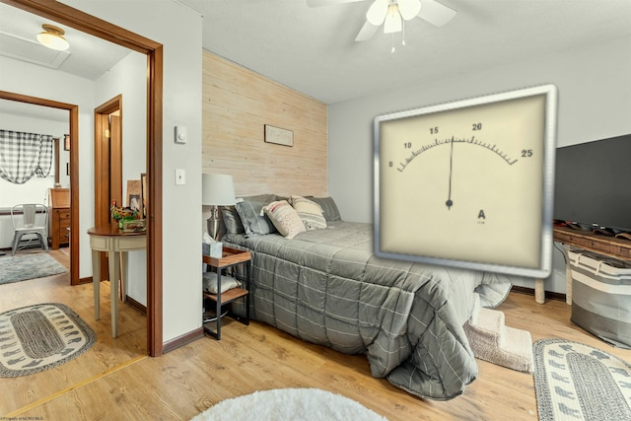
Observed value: 17.5,A
